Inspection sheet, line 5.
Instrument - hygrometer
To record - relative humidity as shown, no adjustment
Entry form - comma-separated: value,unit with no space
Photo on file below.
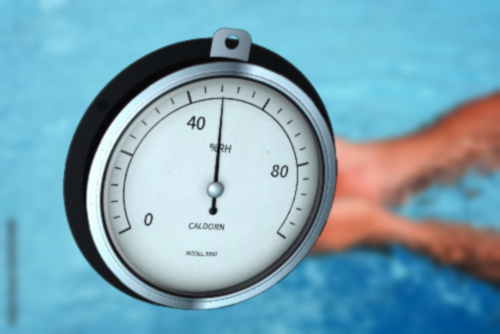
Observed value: 48,%
